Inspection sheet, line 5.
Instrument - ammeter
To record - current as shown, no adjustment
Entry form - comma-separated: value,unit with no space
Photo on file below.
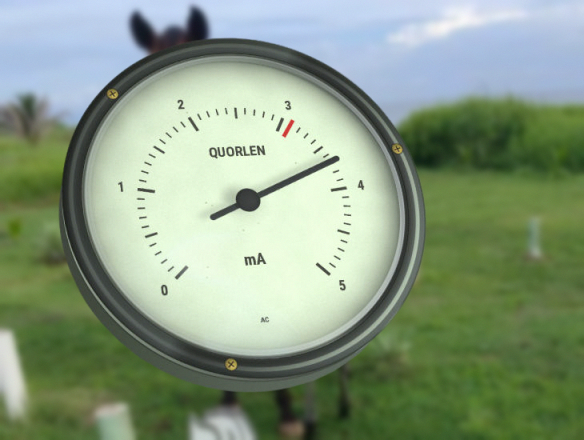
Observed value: 3.7,mA
